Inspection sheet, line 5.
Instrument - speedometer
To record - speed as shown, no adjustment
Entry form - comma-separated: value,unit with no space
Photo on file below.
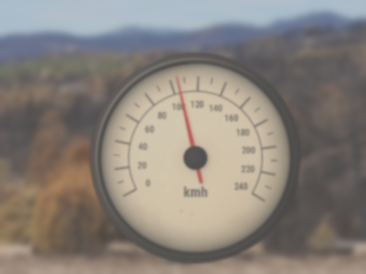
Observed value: 105,km/h
